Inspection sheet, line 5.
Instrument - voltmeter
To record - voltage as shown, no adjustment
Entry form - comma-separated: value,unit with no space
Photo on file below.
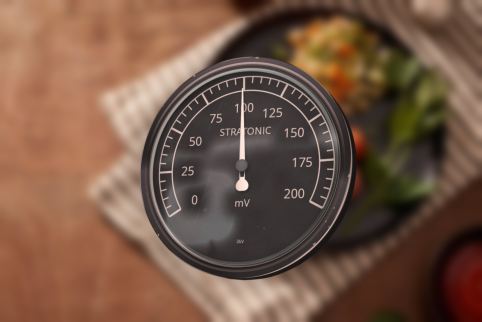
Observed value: 100,mV
